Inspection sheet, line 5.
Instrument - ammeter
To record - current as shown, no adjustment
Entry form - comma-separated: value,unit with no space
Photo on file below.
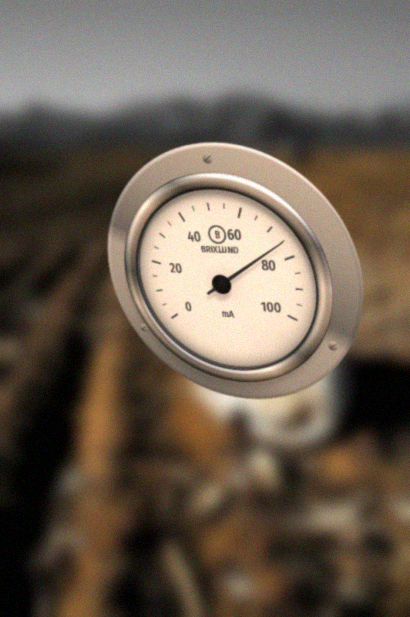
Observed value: 75,mA
